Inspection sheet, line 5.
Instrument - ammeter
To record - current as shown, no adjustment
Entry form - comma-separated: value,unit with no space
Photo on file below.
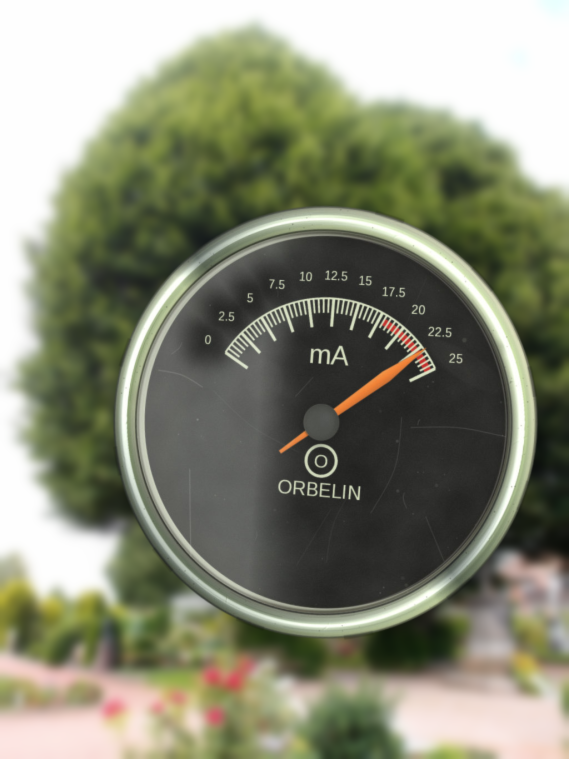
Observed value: 23,mA
